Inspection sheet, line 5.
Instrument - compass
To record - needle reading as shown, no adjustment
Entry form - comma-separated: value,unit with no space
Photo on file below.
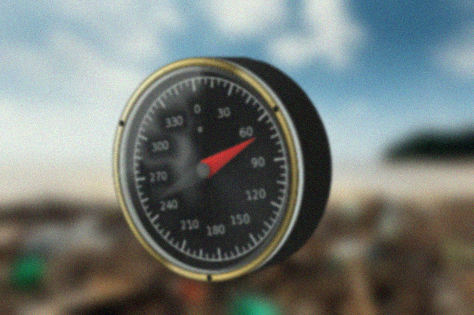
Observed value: 70,°
